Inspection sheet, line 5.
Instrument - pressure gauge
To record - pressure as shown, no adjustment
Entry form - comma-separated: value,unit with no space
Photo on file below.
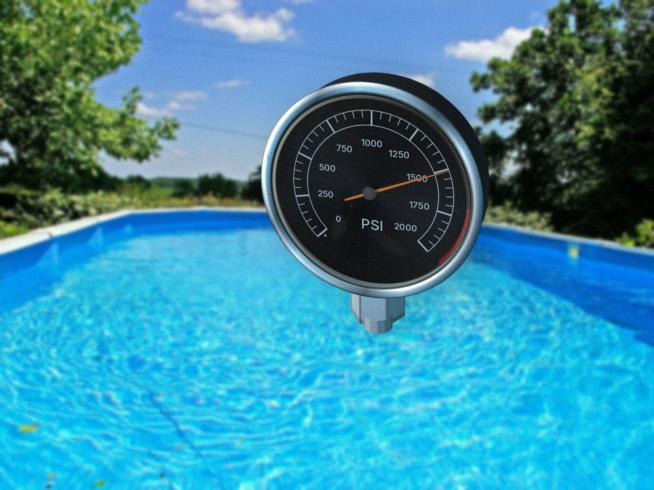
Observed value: 1500,psi
